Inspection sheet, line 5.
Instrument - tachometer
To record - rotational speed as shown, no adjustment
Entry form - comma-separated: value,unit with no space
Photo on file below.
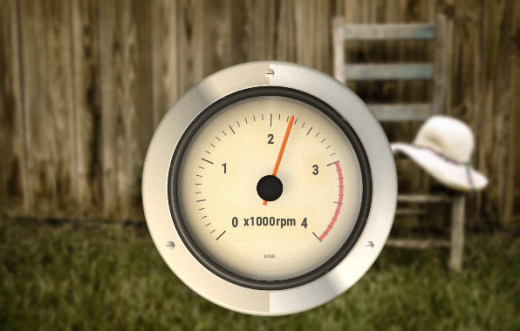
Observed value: 2250,rpm
